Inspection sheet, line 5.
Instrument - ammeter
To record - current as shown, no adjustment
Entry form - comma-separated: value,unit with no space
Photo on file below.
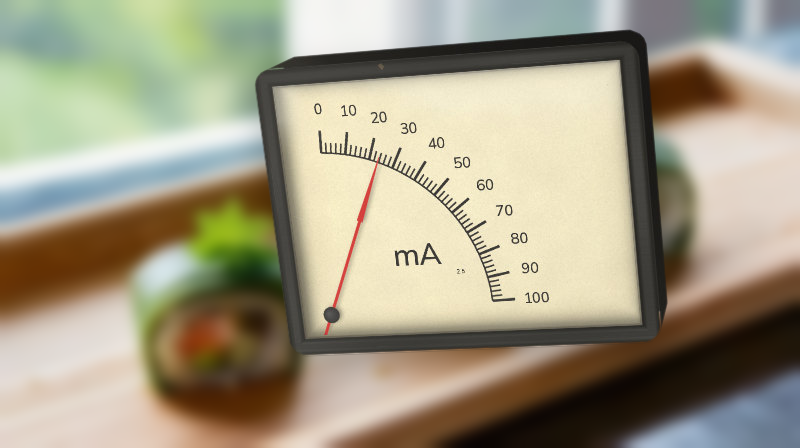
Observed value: 24,mA
